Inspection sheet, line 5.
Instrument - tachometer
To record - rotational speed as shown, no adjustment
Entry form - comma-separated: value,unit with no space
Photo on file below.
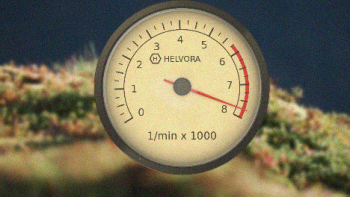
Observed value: 7750,rpm
